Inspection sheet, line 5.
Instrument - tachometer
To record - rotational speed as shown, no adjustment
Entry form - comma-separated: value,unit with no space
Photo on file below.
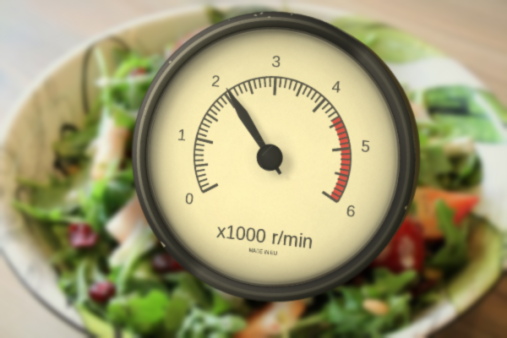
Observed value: 2100,rpm
